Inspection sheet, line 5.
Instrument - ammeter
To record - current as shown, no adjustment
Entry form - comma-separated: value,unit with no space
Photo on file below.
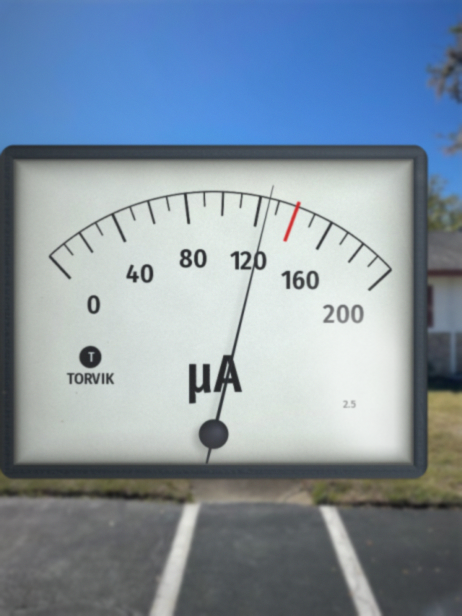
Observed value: 125,µA
